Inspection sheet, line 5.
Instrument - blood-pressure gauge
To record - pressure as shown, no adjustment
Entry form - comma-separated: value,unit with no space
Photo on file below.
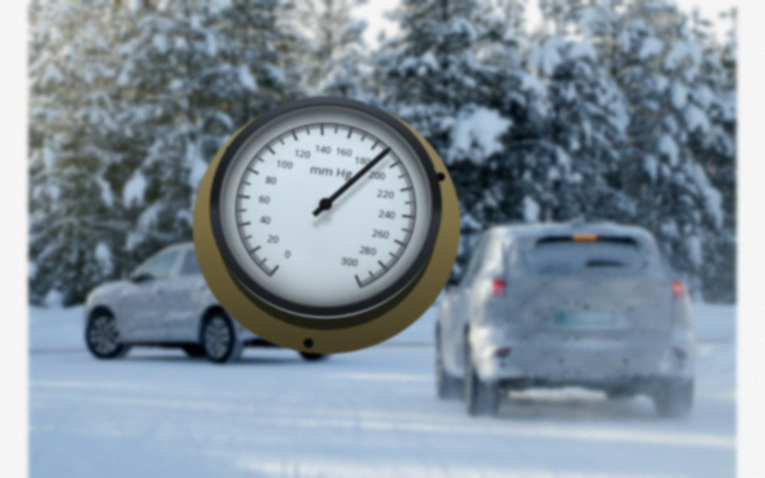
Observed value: 190,mmHg
